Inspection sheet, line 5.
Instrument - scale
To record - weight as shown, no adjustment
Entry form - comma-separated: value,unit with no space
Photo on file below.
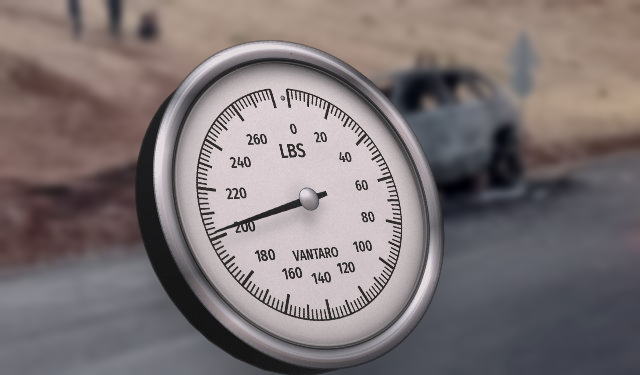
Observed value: 202,lb
